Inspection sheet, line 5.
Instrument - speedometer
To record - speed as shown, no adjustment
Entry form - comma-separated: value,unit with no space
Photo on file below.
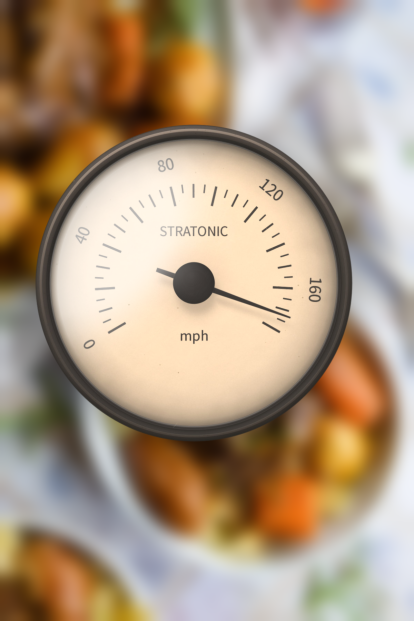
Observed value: 172.5,mph
